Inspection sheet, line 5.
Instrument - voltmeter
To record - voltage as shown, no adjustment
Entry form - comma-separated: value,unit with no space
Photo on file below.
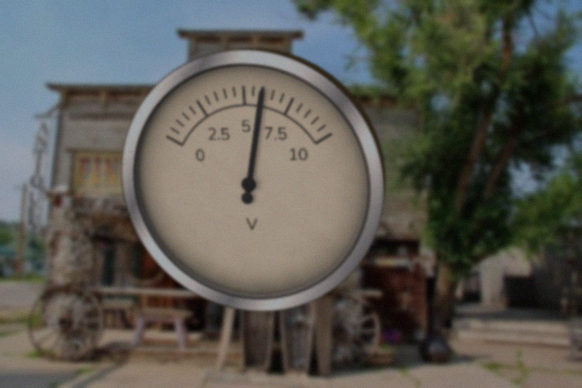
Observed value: 6,V
